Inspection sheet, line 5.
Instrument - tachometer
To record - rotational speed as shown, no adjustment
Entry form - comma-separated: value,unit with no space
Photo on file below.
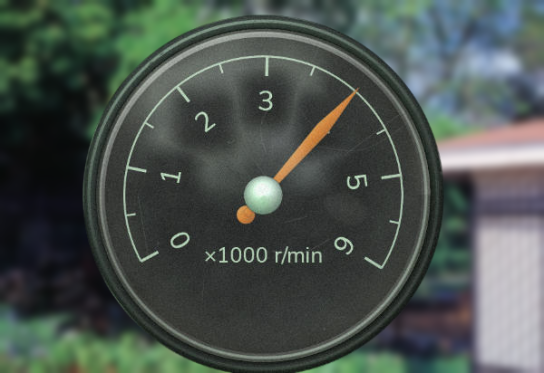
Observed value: 4000,rpm
